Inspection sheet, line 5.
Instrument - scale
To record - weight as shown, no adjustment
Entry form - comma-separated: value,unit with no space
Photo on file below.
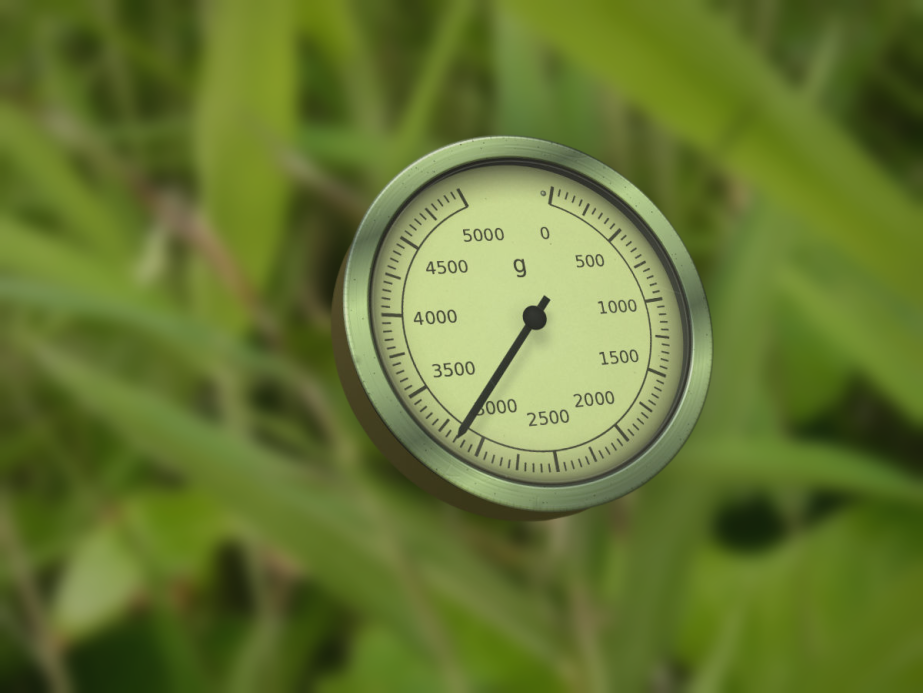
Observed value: 3150,g
